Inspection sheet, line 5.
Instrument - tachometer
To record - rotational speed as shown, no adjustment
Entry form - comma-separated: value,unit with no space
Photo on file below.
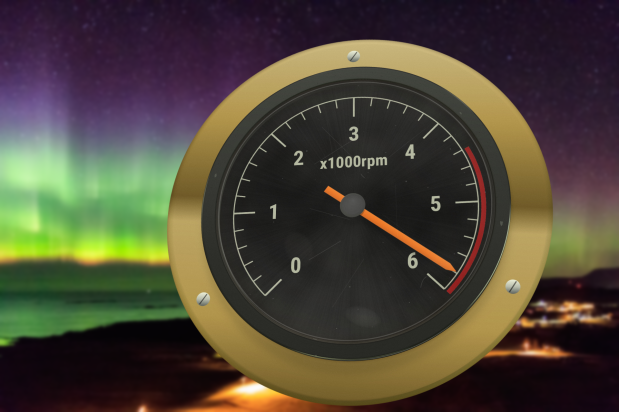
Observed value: 5800,rpm
